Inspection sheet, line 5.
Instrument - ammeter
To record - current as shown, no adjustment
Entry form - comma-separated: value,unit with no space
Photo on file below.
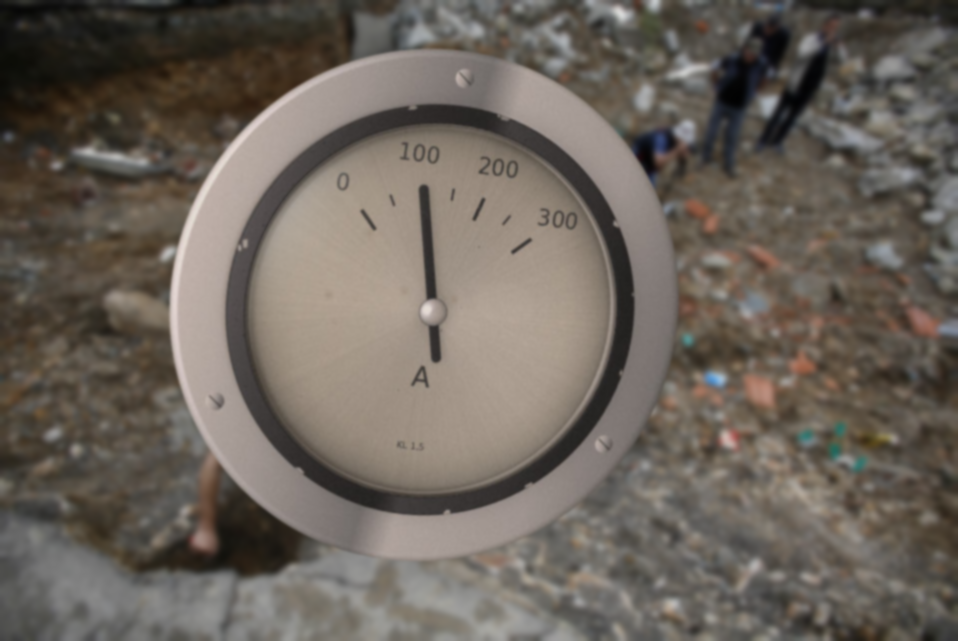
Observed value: 100,A
